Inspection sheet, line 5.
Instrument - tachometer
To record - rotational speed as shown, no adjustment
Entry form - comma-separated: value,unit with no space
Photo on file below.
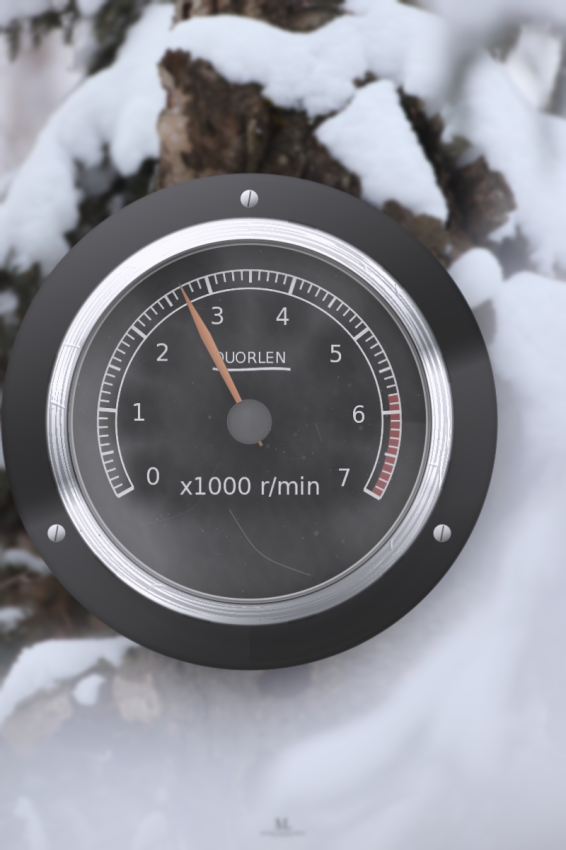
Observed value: 2700,rpm
